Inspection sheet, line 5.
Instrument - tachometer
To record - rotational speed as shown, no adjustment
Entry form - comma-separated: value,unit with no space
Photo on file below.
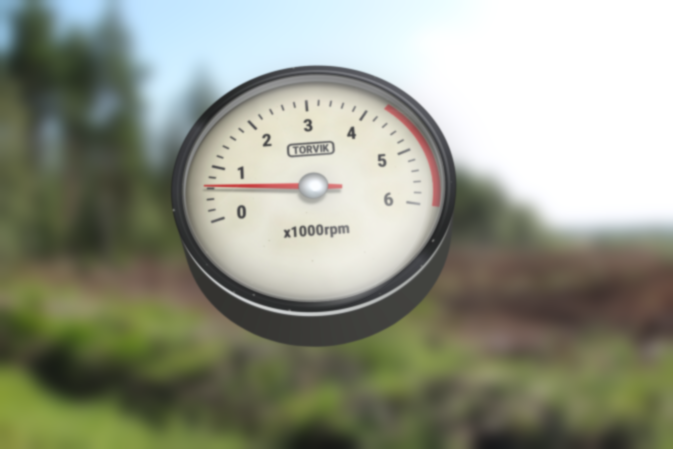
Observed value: 600,rpm
